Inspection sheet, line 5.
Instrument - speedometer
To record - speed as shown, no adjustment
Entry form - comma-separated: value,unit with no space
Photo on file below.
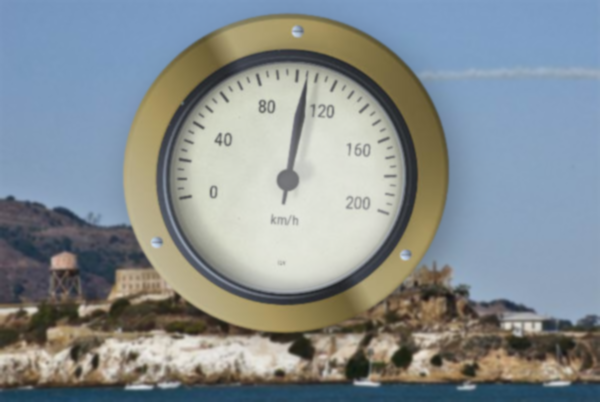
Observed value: 105,km/h
